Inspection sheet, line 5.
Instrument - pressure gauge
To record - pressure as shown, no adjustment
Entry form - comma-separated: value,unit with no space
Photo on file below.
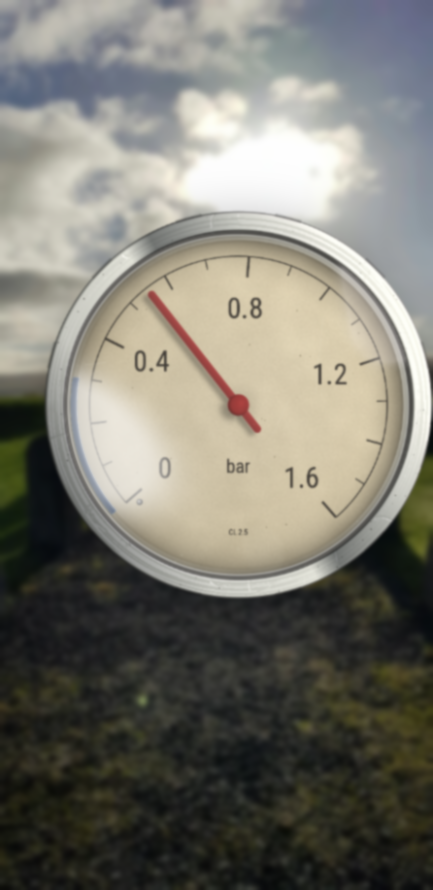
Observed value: 0.55,bar
